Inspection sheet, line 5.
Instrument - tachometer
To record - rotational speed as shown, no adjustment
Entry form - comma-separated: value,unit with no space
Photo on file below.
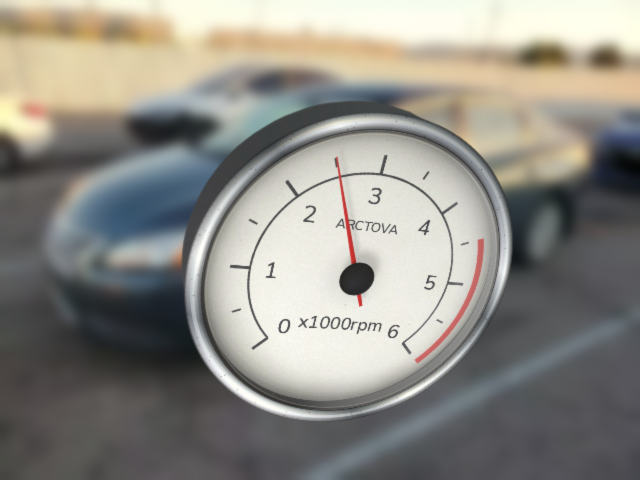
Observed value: 2500,rpm
